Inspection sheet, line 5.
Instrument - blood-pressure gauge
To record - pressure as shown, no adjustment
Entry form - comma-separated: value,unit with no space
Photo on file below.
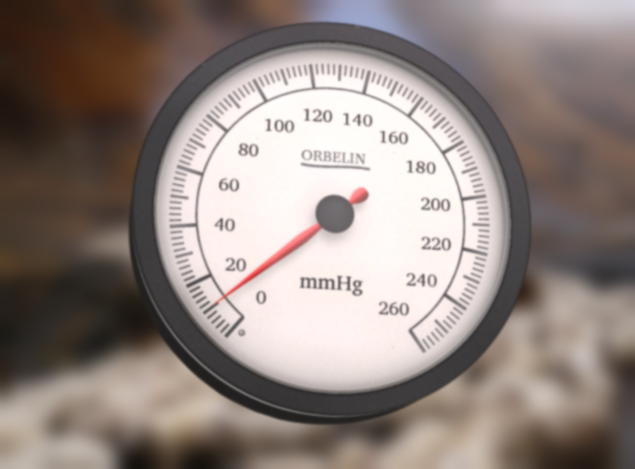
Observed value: 10,mmHg
